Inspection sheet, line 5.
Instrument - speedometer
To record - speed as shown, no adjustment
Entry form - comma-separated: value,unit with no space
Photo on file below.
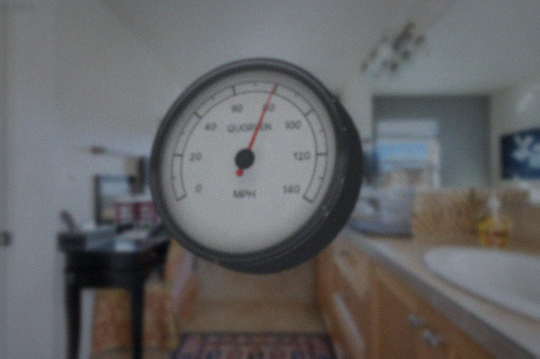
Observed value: 80,mph
